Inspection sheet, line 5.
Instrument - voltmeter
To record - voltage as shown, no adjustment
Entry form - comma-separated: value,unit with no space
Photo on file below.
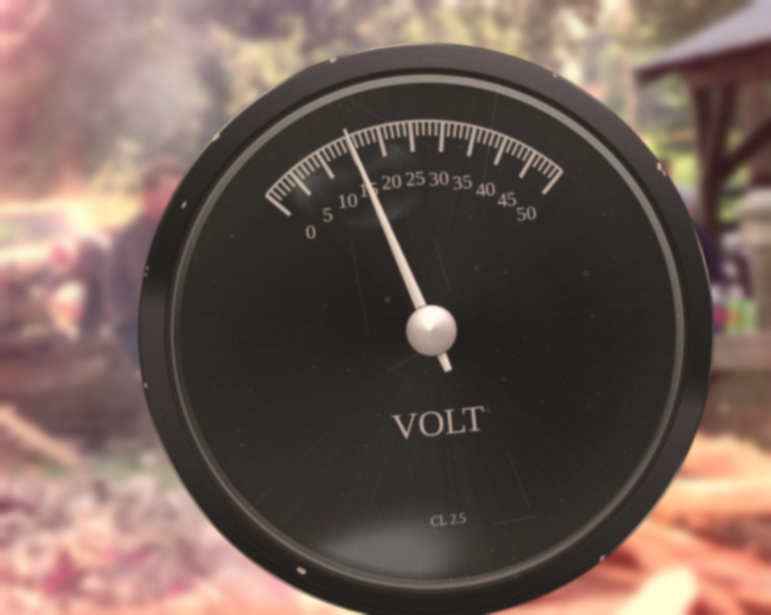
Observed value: 15,V
